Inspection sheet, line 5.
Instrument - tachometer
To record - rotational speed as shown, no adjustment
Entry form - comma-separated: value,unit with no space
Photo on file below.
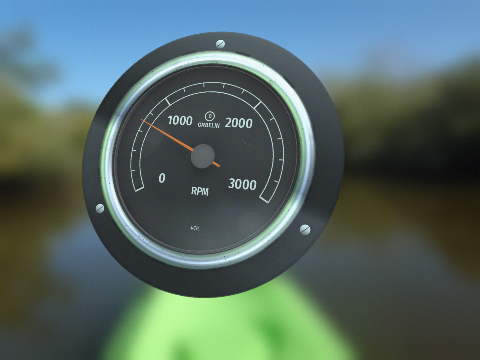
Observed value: 700,rpm
